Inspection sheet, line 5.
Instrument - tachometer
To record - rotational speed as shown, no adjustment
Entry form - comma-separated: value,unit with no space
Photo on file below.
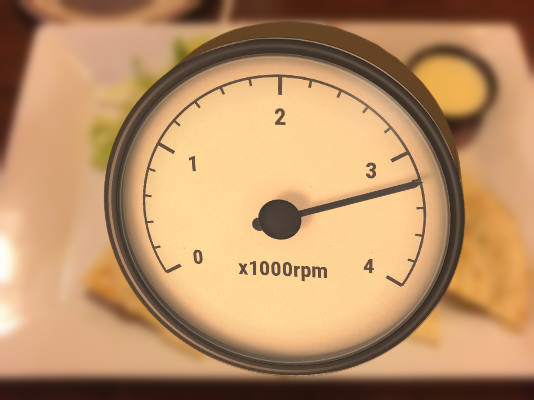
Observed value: 3200,rpm
